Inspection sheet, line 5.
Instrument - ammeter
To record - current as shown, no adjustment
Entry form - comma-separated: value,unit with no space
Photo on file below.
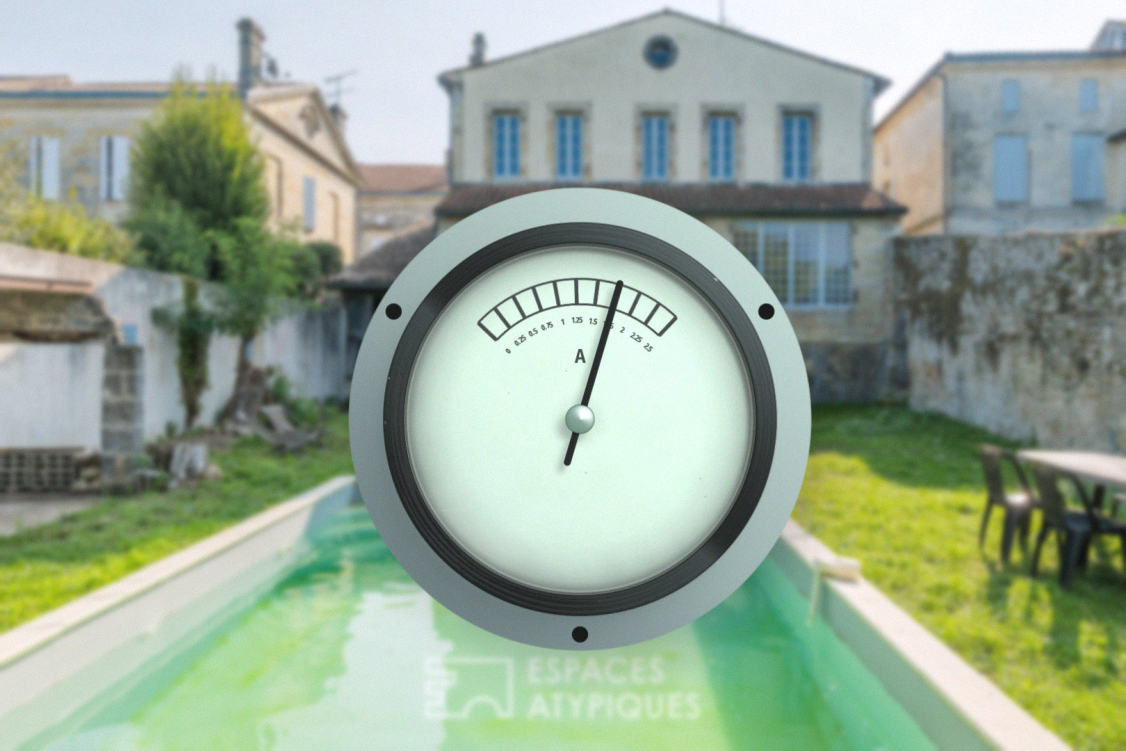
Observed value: 1.75,A
